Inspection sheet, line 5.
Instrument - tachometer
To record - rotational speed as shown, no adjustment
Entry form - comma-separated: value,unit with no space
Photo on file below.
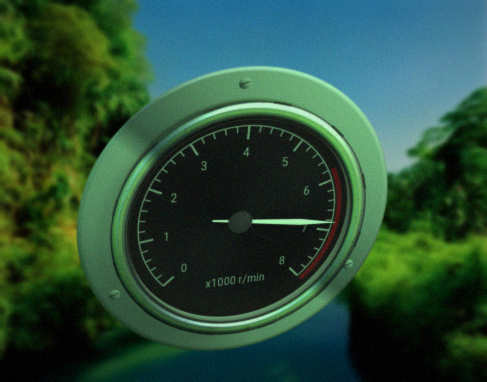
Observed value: 6800,rpm
